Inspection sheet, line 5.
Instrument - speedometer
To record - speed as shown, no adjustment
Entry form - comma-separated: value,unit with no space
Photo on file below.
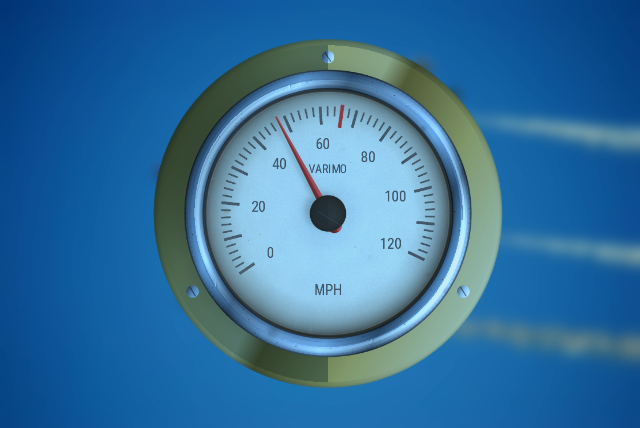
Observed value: 48,mph
